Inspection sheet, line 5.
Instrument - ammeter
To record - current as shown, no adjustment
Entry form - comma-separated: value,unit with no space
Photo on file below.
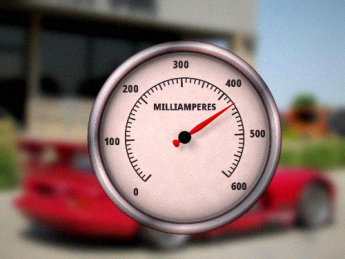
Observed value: 430,mA
